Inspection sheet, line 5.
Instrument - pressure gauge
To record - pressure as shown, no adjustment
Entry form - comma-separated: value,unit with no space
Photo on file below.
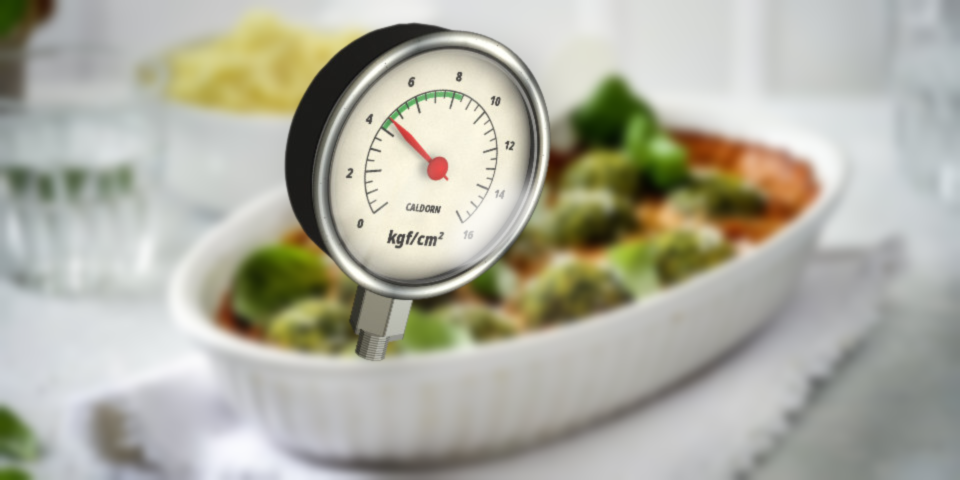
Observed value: 4.5,kg/cm²
